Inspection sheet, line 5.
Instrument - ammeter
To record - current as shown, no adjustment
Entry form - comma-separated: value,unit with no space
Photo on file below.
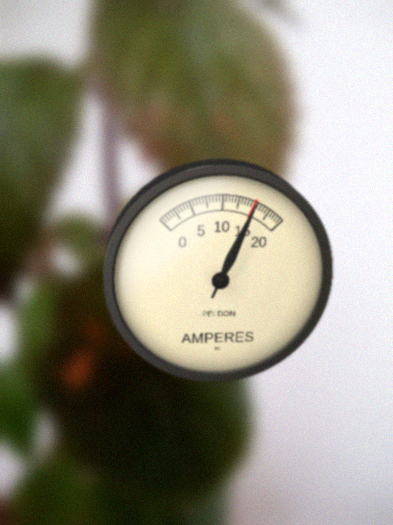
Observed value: 15,A
